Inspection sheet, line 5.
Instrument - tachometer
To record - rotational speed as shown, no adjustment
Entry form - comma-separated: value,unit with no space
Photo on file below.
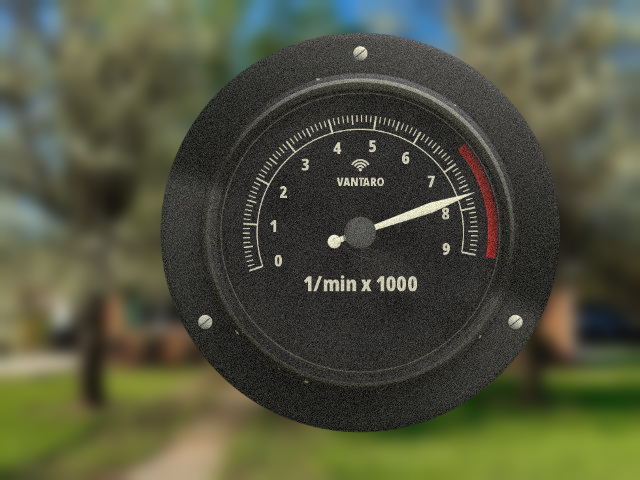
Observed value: 7700,rpm
